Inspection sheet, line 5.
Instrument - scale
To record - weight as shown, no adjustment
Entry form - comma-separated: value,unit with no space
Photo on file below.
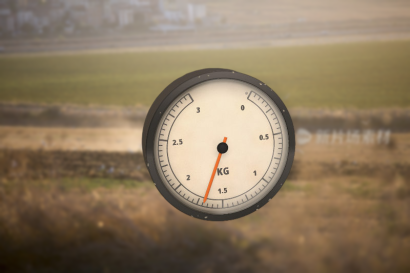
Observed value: 1.7,kg
